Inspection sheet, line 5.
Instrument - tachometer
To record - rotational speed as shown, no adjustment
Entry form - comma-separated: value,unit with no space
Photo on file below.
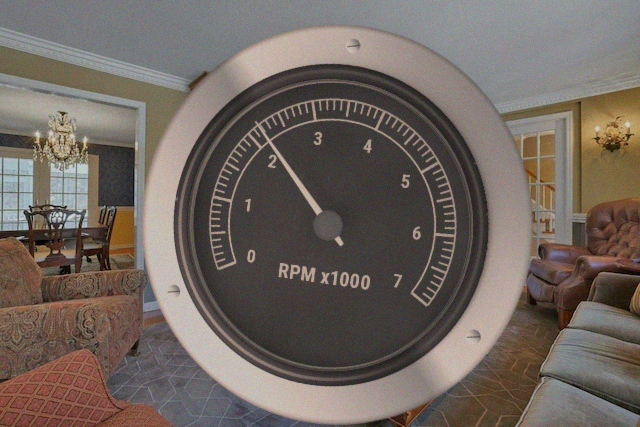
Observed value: 2200,rpm
